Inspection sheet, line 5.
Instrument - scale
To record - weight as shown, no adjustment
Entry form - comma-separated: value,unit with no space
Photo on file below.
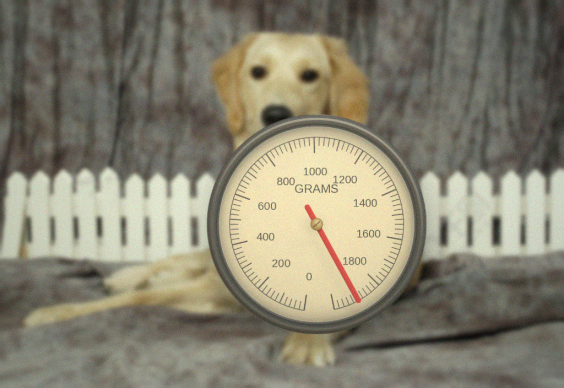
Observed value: 1900,g
